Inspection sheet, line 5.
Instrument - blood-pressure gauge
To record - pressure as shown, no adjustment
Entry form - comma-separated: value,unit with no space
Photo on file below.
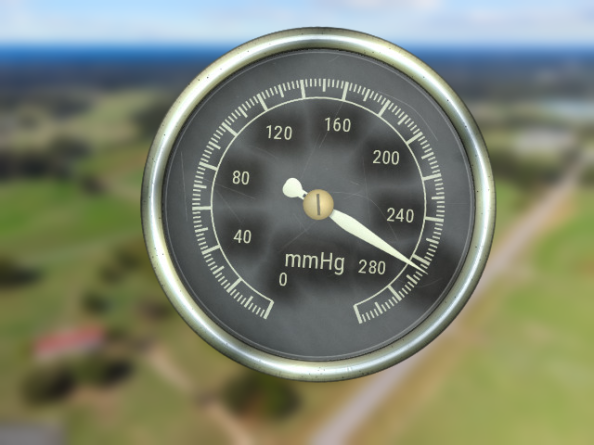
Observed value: 264,mmHg
